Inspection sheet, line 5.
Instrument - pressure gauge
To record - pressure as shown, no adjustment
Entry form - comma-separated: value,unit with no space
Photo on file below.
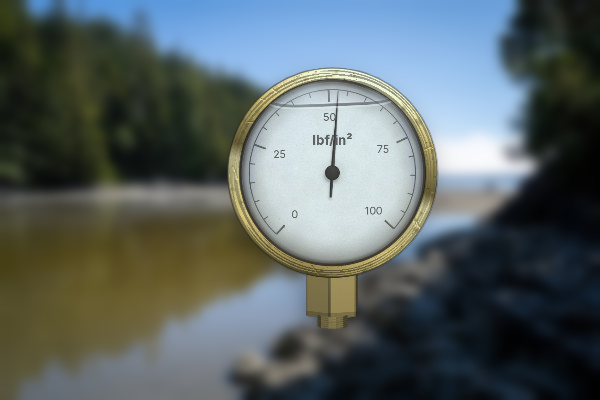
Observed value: 52.5,psi
